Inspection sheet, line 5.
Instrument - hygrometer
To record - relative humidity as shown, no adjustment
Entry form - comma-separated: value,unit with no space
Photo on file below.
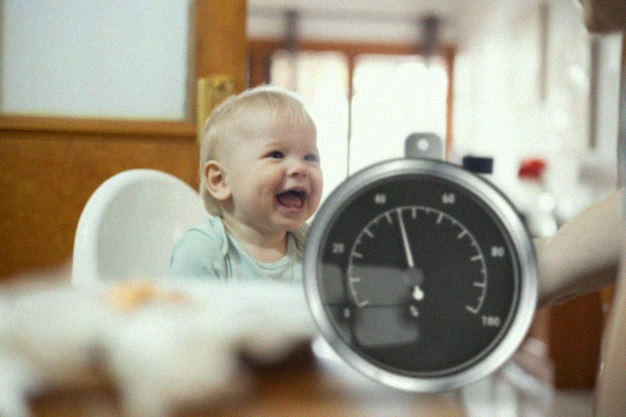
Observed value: 45,%
